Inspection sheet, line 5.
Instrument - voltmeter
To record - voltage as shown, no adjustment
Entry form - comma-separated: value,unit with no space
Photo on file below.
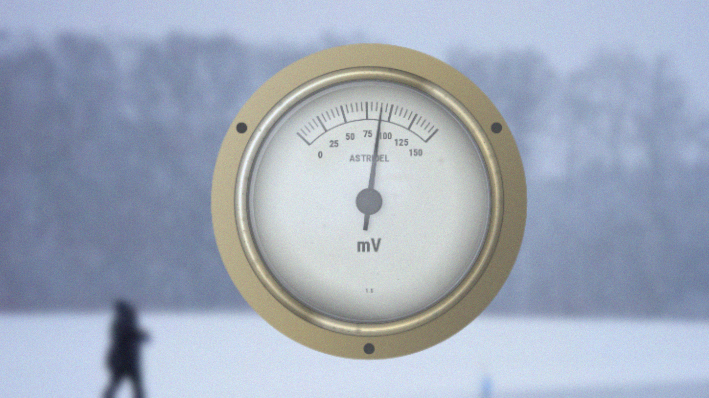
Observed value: 90,mV
